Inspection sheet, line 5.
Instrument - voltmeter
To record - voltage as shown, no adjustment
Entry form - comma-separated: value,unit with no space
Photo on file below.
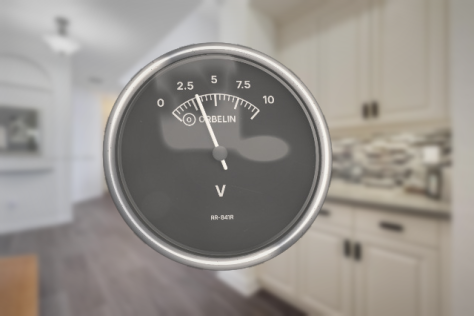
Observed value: 3,V
